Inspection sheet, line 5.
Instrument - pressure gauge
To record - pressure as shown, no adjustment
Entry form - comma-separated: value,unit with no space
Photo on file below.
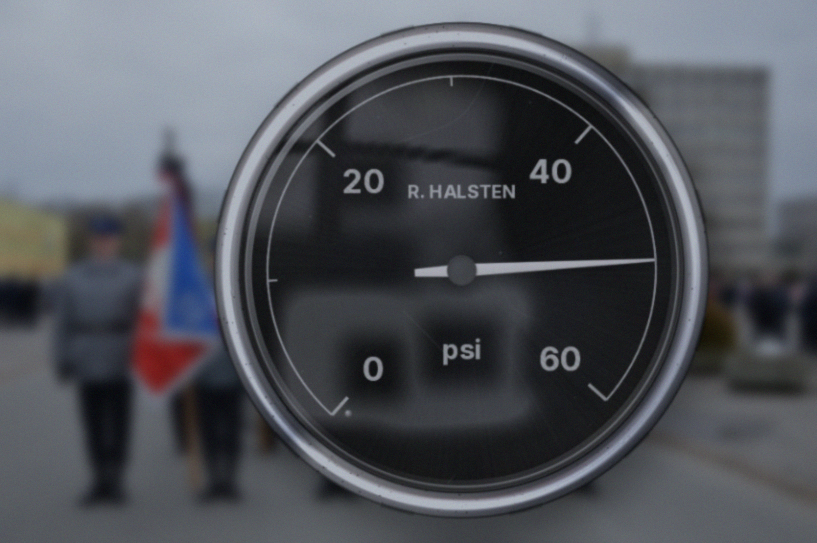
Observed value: 50,psi
